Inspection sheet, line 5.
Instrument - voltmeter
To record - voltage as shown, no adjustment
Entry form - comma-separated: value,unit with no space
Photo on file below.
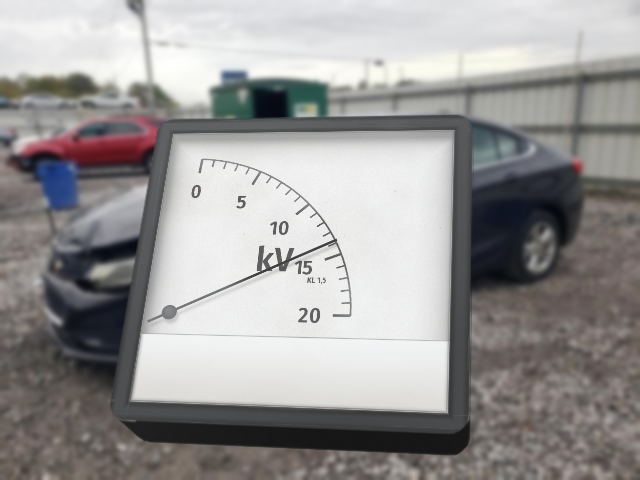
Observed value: 14,kV
